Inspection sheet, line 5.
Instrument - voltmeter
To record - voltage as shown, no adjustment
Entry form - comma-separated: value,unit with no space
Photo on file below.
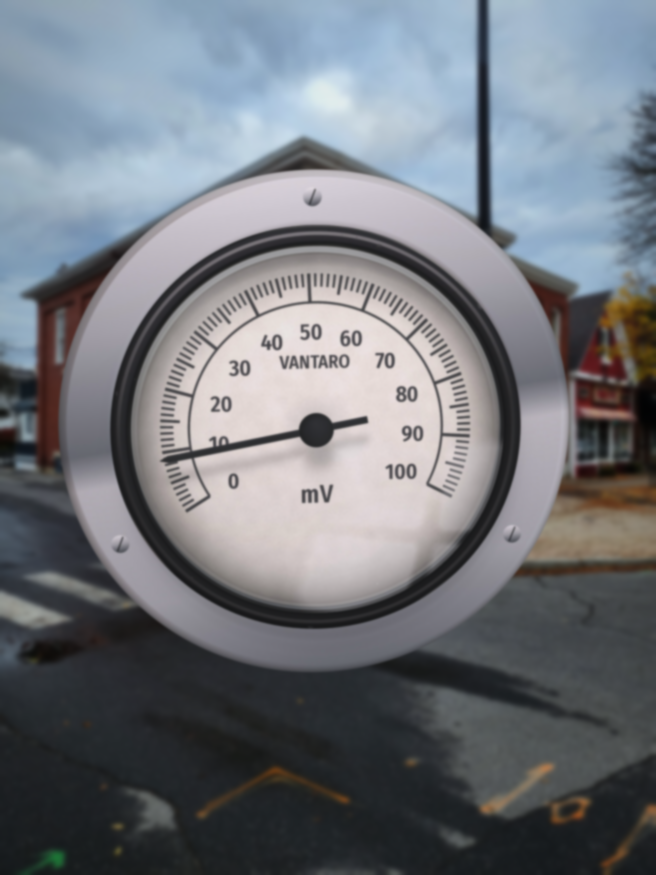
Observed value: 9,mV
